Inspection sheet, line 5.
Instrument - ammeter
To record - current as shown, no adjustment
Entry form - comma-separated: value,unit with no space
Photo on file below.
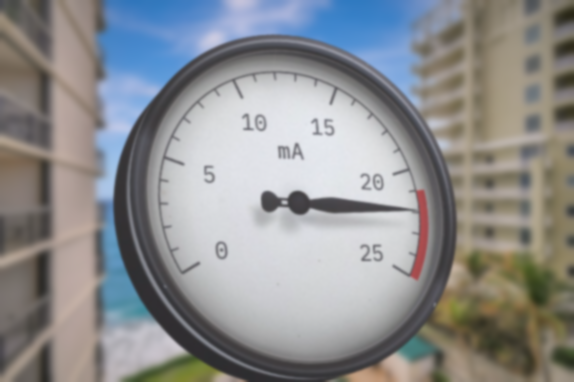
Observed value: 22,mA
